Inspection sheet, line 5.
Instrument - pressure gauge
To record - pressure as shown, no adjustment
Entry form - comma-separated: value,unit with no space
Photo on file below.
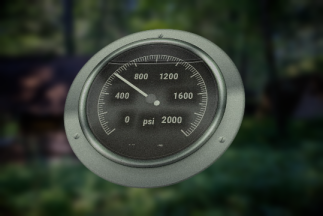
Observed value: 600,psi
